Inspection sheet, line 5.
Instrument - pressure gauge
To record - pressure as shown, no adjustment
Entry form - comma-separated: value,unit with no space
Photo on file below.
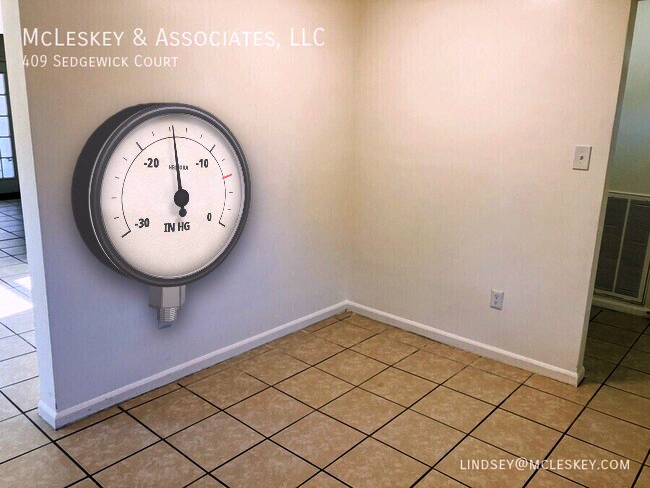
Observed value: -16,inHg
